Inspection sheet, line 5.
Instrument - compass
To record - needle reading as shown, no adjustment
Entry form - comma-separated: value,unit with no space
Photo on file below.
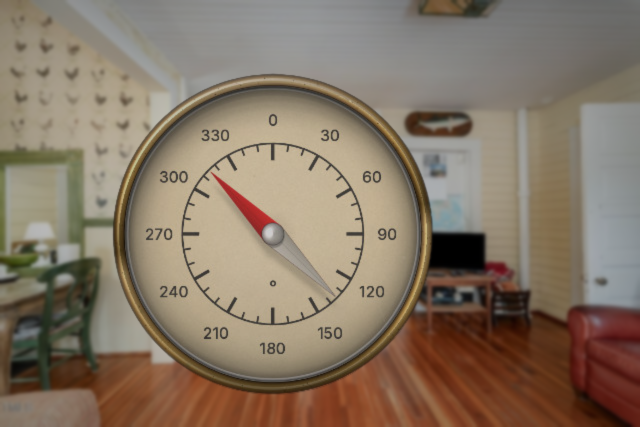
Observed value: 315,°
